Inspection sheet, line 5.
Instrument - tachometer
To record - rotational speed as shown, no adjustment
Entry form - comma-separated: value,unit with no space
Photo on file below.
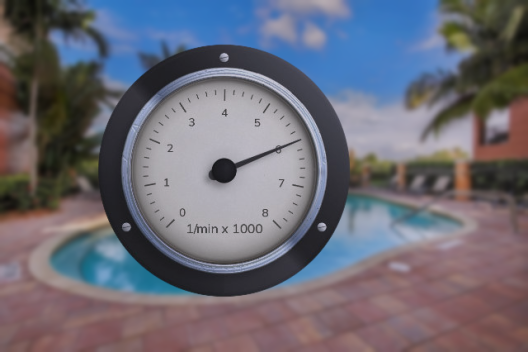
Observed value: 6000,rpm
